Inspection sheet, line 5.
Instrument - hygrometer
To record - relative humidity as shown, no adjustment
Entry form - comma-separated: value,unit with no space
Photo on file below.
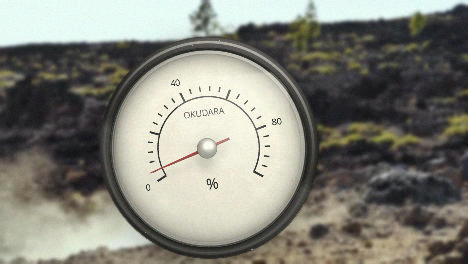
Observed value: 4,%
